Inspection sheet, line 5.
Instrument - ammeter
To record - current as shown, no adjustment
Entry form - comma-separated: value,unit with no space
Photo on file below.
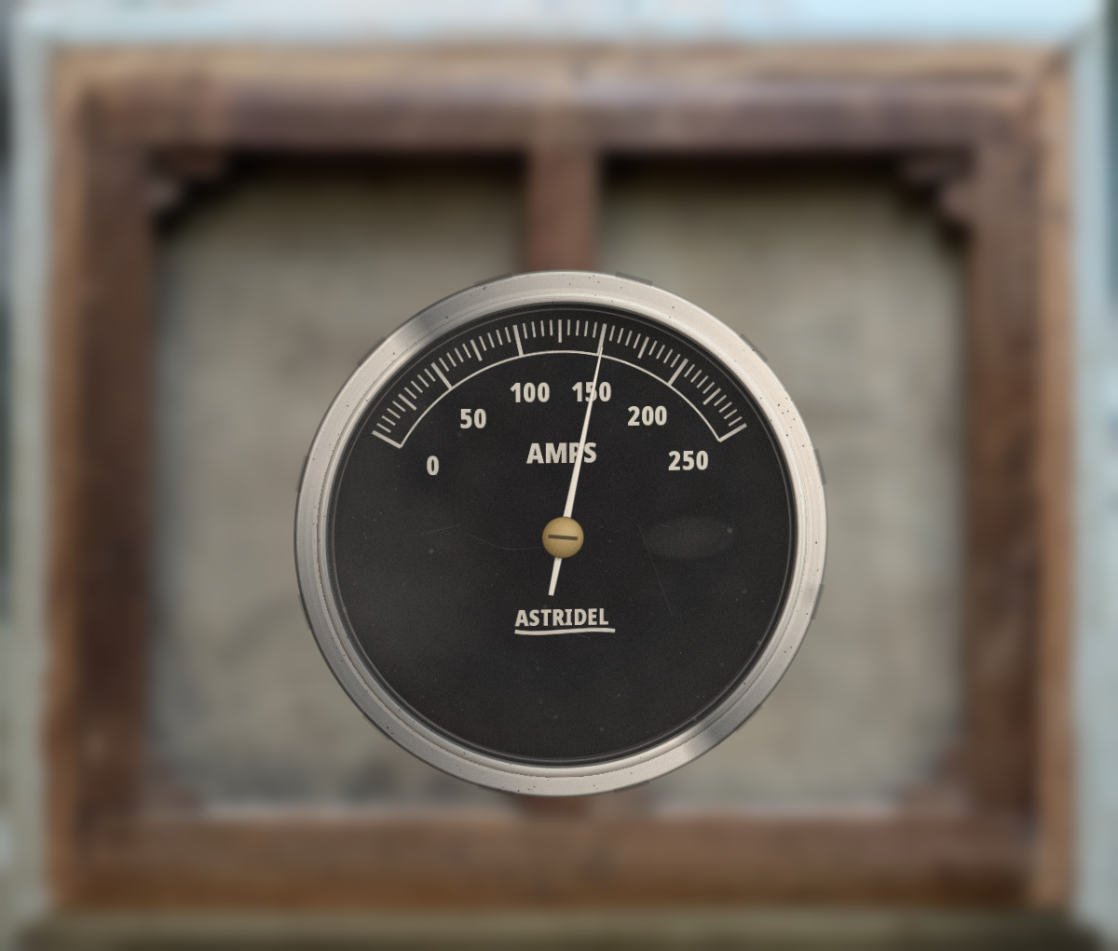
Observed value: 150,A
